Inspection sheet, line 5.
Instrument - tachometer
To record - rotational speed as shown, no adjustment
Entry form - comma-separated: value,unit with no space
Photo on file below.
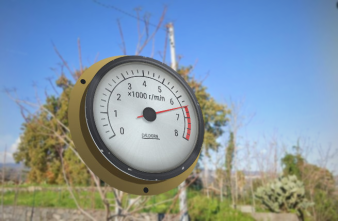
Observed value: 6500,rpm
